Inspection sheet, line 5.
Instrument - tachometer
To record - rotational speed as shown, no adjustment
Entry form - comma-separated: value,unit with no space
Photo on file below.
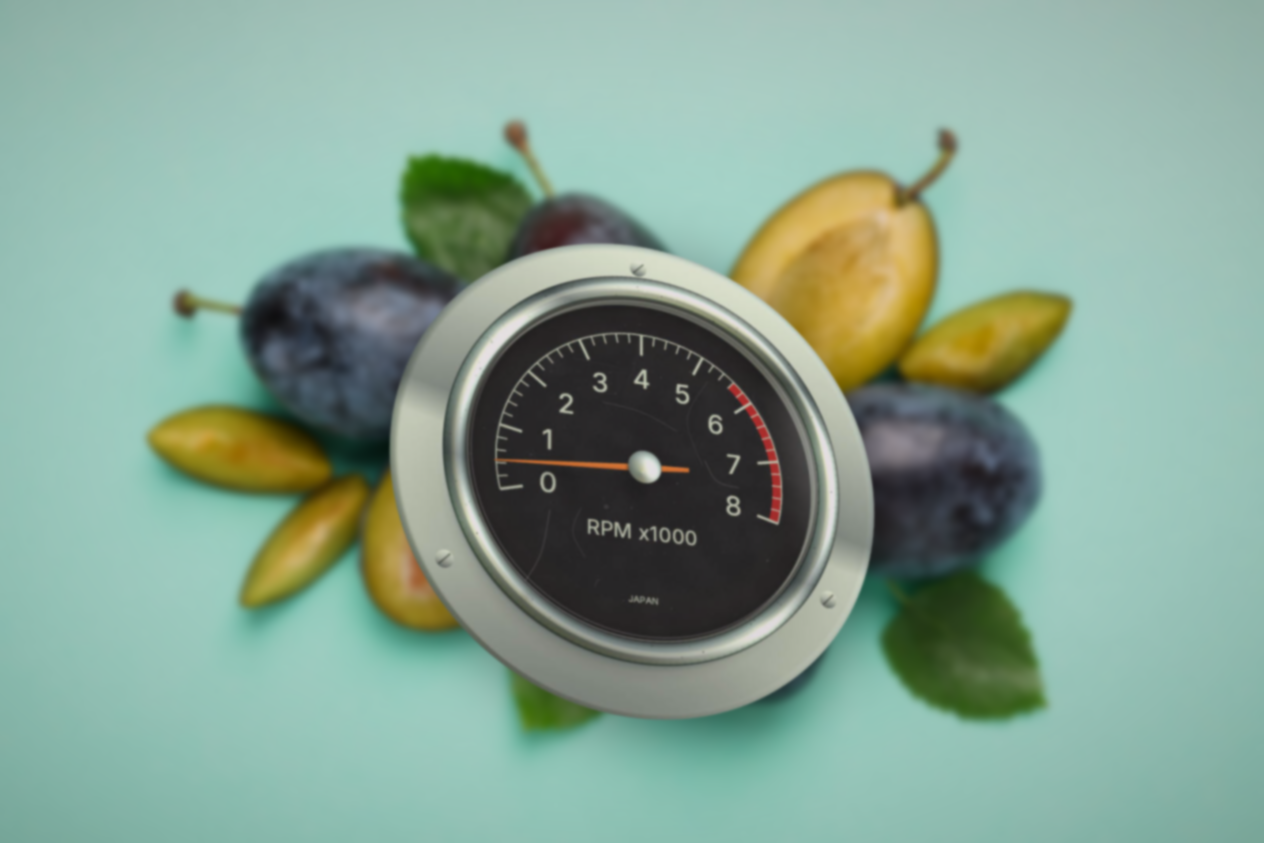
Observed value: 400,rpm
